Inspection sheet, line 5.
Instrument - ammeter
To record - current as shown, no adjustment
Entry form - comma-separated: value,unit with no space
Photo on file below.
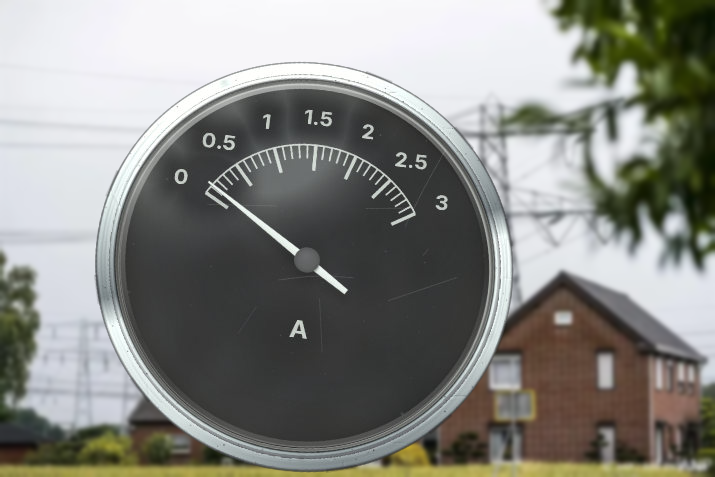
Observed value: 0.1,A
